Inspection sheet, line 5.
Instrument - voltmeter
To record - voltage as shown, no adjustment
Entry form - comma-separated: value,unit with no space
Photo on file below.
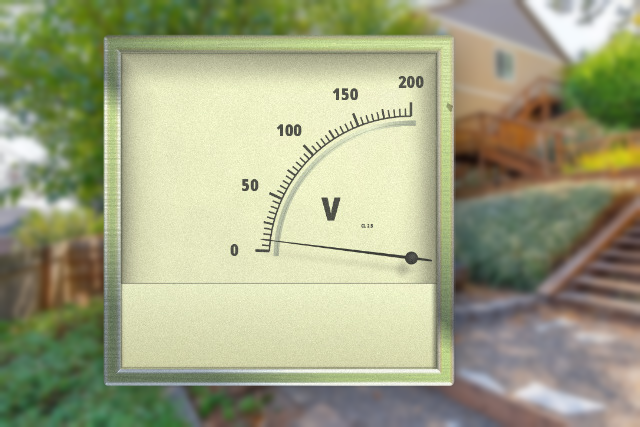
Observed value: 10,V
